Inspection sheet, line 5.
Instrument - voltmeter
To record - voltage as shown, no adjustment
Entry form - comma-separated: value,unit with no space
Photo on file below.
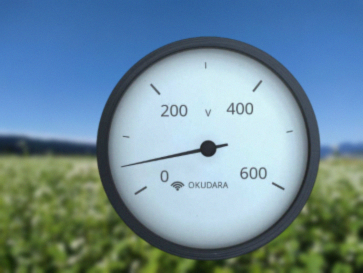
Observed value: 50,V
